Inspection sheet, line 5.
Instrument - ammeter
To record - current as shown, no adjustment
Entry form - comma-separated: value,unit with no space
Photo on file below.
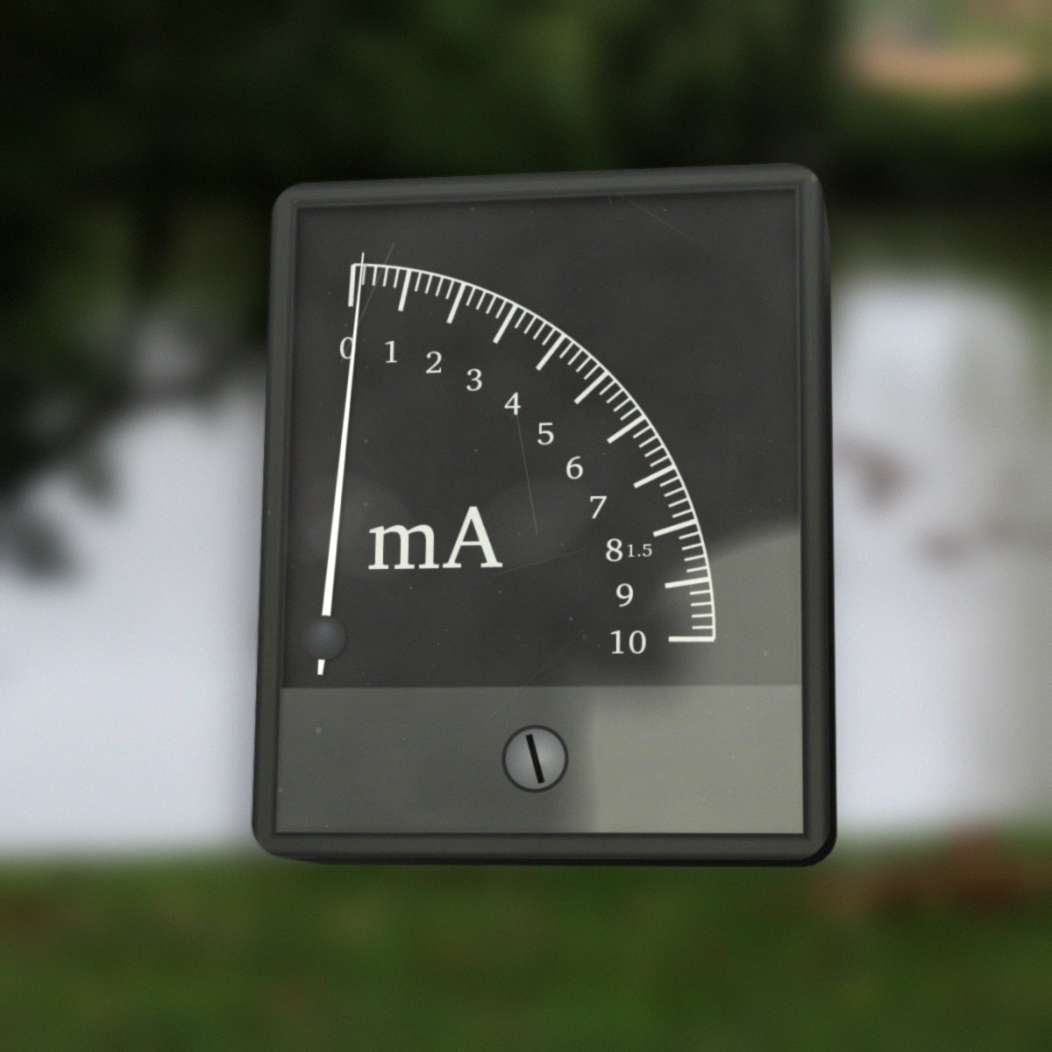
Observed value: 0.2,mA
